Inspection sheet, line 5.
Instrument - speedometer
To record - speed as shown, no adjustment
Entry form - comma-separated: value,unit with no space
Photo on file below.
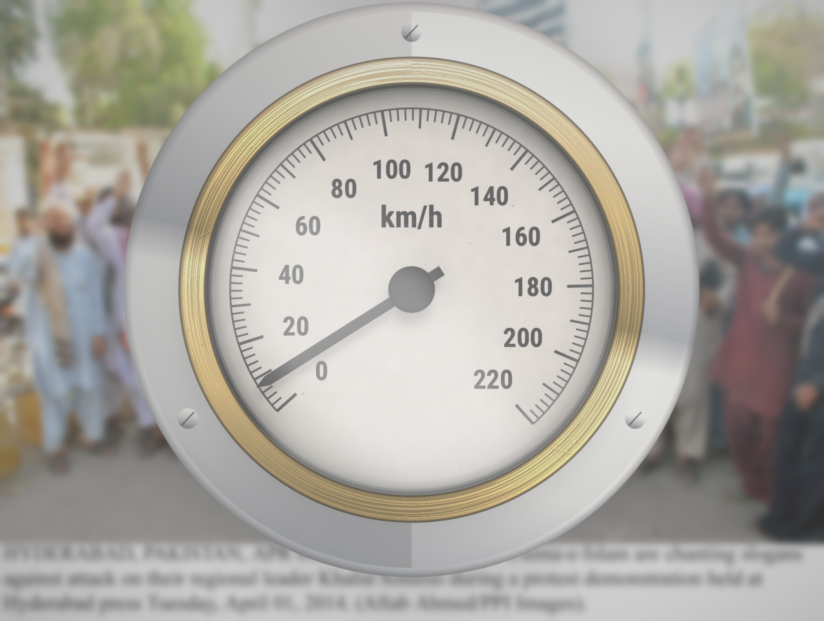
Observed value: 8,km/h
